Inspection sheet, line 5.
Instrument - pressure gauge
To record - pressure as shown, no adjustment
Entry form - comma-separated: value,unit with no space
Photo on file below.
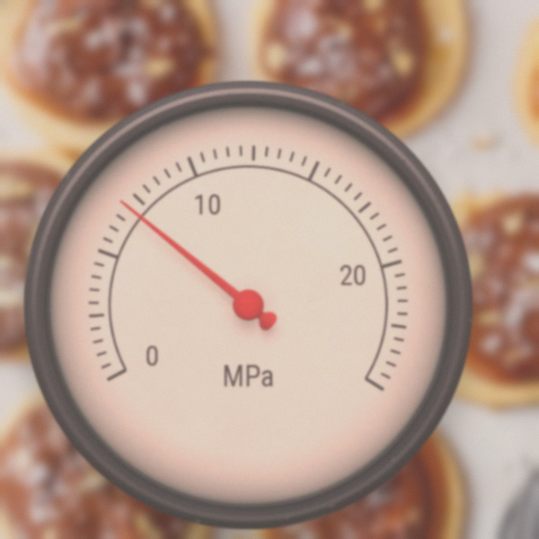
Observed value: 7,MPa
